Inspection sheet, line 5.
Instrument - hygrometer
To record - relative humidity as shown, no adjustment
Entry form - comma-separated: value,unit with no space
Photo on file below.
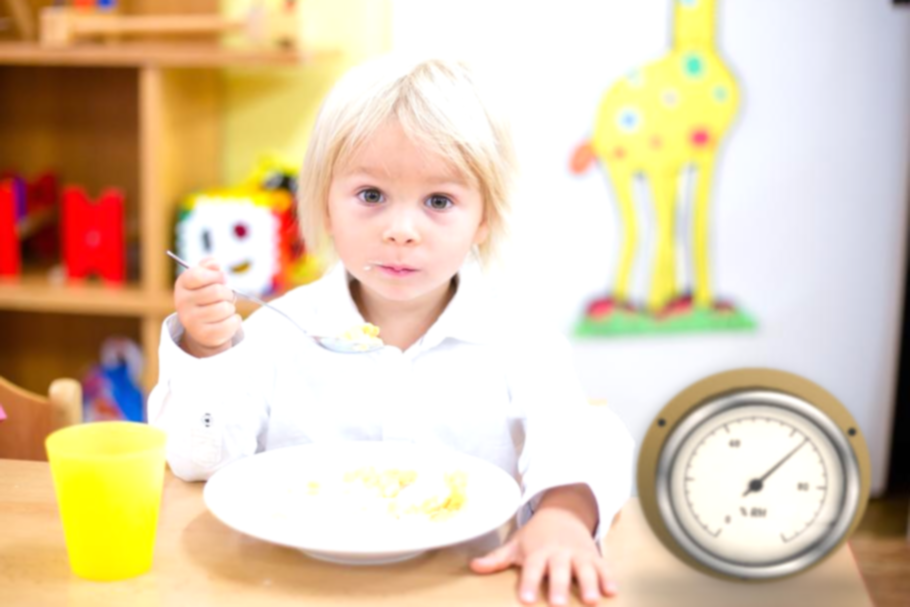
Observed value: 64,%
